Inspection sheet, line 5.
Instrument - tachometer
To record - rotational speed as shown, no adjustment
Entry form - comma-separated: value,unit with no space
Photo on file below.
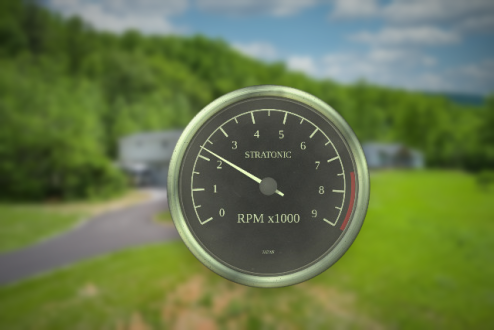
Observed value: 2250,rpm
